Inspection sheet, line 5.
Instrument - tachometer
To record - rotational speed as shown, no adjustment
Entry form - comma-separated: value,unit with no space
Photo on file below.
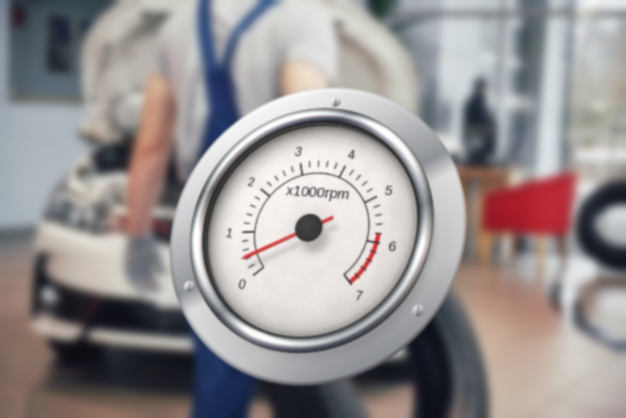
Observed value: 400,rpm
